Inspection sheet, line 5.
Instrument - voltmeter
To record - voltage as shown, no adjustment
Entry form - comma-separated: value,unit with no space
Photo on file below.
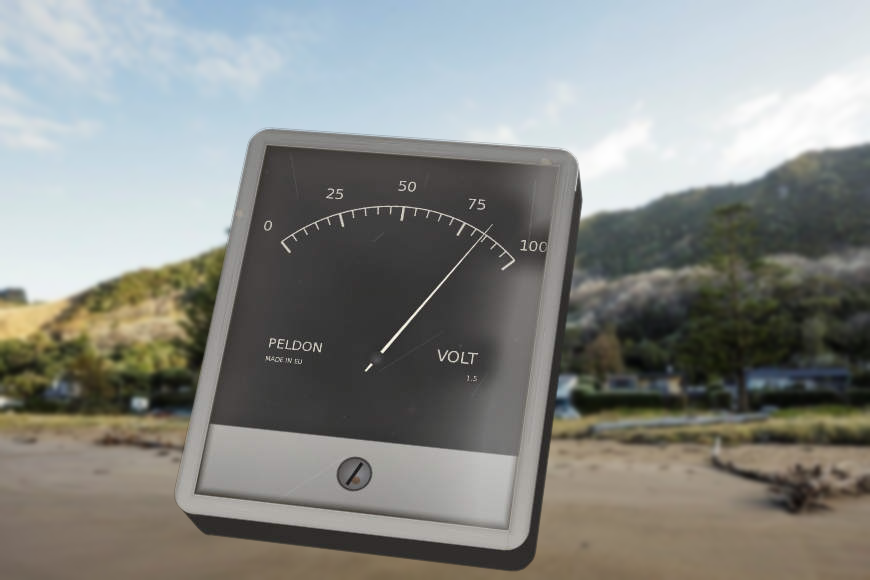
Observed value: 85,V
